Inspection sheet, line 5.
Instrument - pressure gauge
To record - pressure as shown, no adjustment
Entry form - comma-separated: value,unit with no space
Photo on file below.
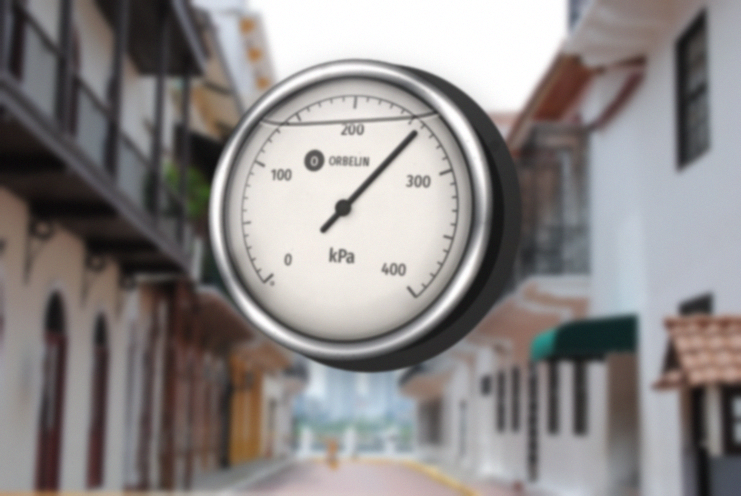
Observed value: 260,kPa
